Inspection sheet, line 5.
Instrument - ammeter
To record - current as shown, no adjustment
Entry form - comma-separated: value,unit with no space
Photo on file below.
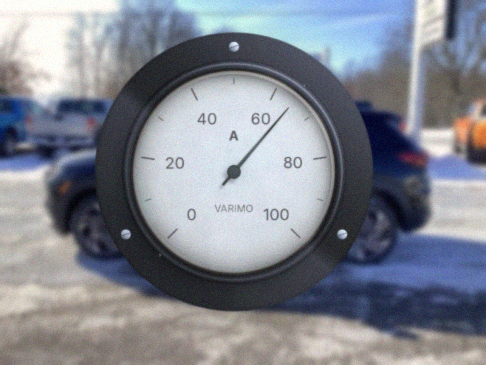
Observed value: 65,A
